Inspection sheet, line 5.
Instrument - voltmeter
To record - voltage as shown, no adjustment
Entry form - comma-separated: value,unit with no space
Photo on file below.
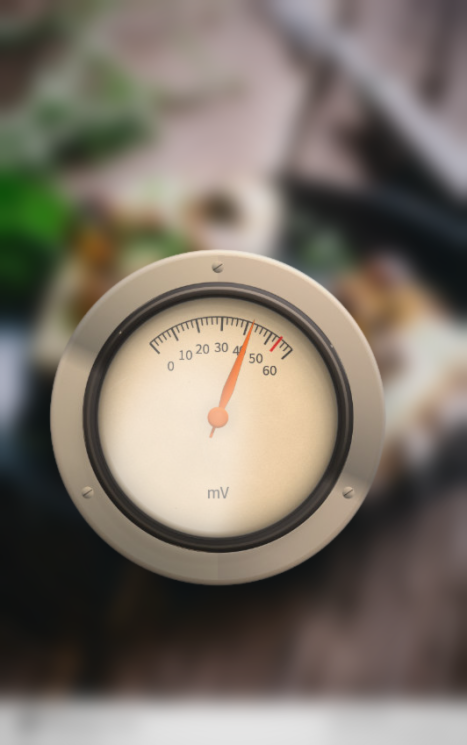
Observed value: 42,mV
